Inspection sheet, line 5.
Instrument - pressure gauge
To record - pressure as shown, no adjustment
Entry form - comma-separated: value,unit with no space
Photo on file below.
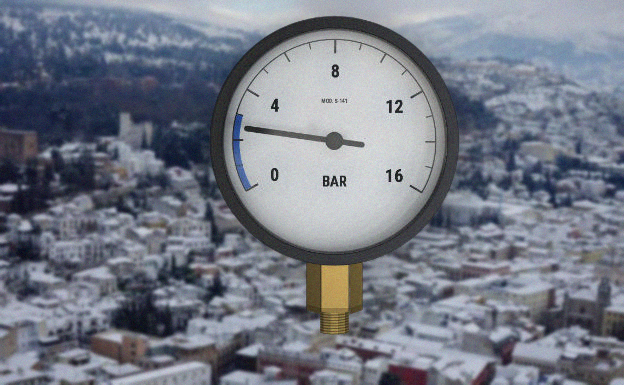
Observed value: 2.5,bar
